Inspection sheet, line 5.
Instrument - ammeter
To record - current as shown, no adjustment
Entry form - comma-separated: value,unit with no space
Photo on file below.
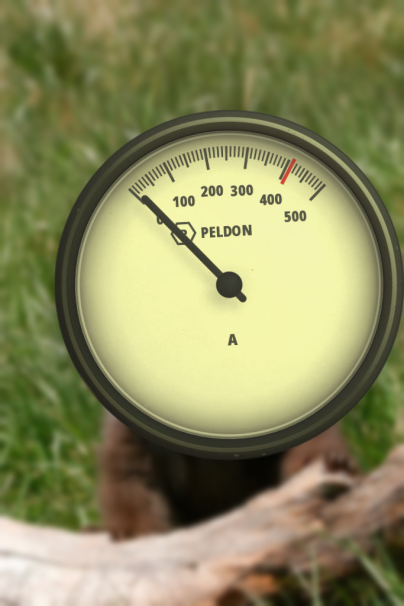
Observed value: 10,A
